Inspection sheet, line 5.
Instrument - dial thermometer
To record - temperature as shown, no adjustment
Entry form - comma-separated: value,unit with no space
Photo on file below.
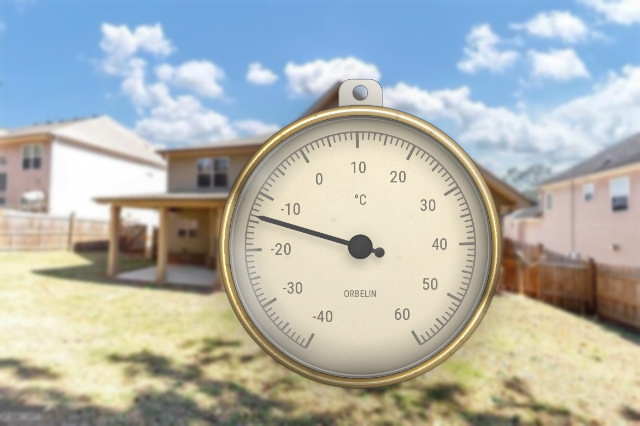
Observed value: -14,°C
